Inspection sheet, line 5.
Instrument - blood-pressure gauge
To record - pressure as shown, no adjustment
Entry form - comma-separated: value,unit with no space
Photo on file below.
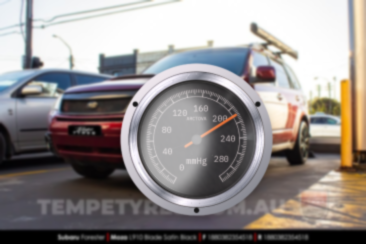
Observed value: 210,mmHg
